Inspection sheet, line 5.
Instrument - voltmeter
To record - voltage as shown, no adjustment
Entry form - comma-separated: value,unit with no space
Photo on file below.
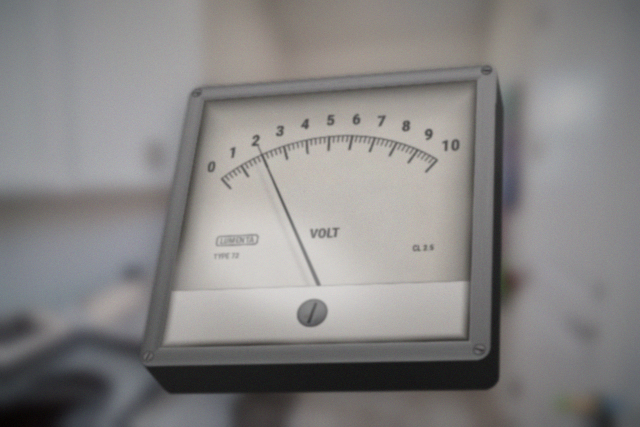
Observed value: 2,V
